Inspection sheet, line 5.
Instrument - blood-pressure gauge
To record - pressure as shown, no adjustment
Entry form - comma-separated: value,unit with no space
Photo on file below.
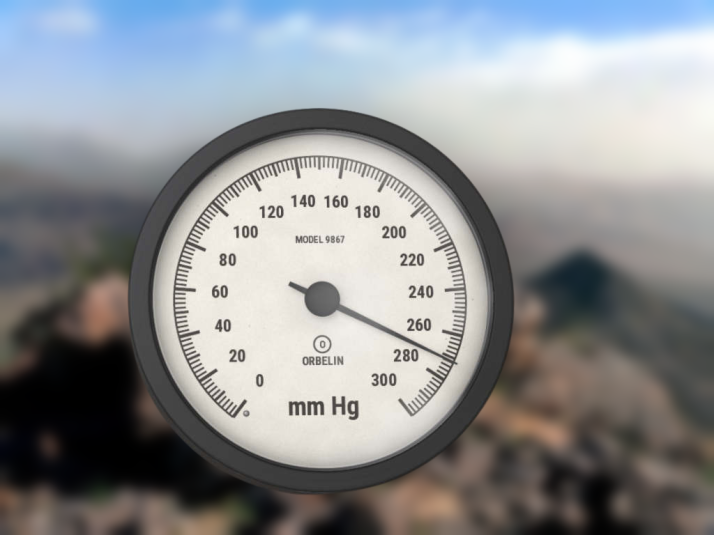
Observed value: 272,mmHg
